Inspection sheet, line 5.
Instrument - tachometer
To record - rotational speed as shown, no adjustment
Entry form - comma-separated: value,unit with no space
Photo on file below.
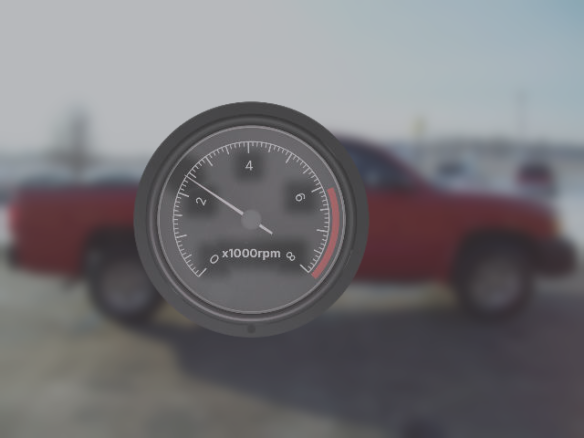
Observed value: 2400,rpm
